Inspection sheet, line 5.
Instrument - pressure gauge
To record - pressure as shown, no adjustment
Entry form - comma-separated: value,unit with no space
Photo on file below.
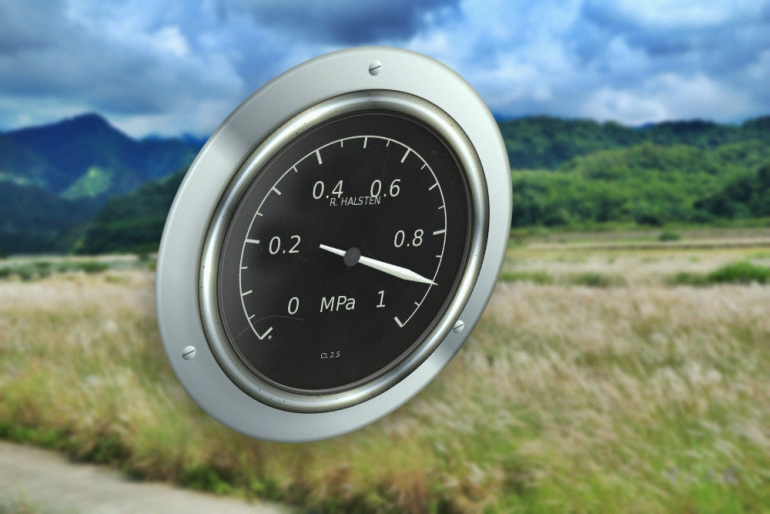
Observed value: 0.9,MPa
